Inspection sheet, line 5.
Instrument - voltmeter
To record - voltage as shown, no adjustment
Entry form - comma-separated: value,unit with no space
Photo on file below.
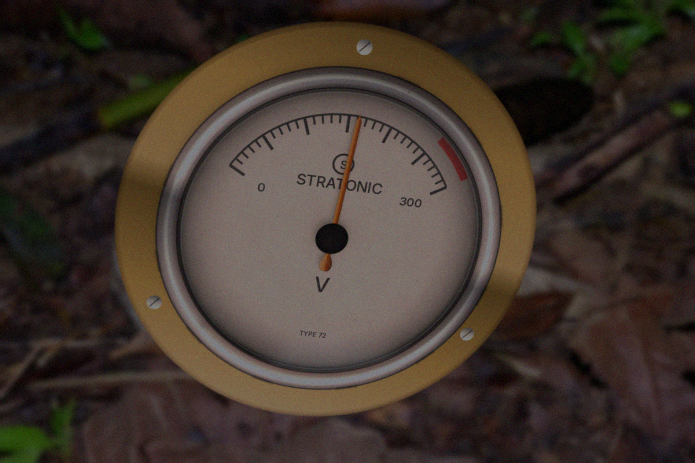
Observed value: 160,V
